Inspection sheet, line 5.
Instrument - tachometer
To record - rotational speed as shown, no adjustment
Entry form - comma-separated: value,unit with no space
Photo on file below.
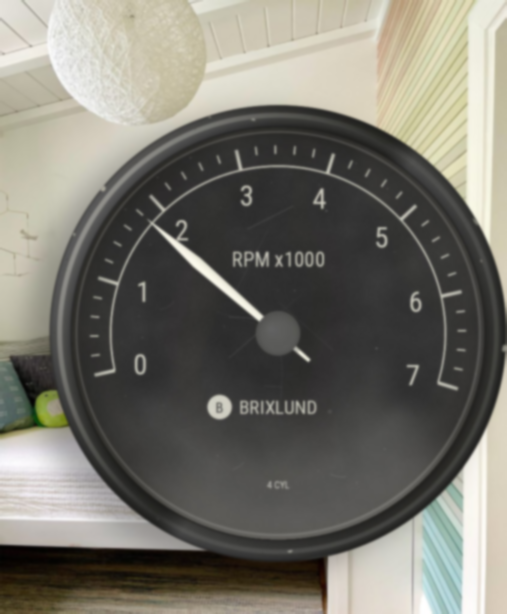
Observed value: 1800,rpm
